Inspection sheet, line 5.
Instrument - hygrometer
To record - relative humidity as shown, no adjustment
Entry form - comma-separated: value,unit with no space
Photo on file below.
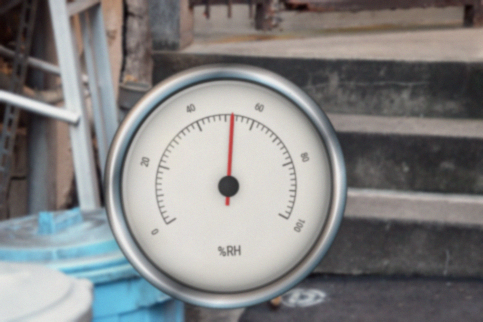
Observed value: 52,%
